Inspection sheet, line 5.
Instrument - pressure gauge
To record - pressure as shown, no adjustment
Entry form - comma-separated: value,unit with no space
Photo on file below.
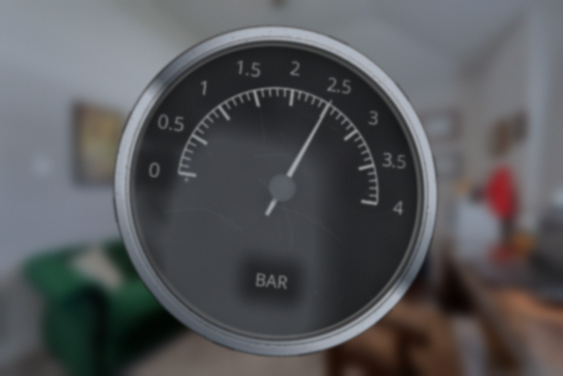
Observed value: 2.5,bar
